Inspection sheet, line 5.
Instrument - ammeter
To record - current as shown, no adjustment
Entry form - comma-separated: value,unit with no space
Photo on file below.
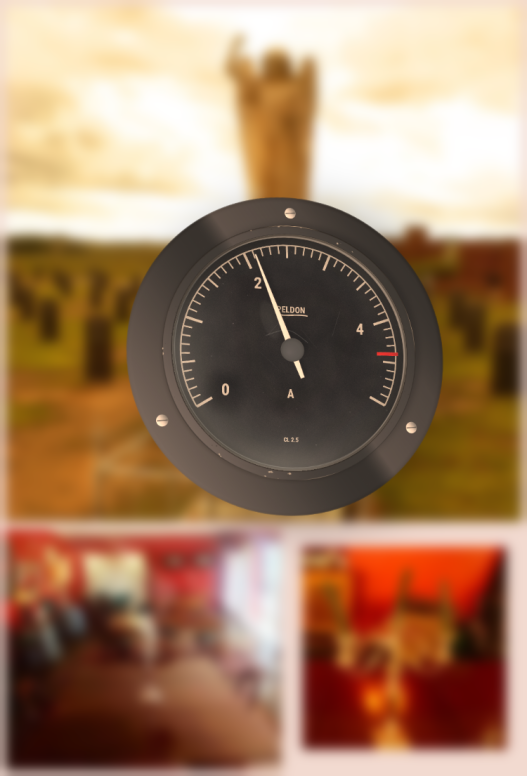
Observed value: 2.1,A
